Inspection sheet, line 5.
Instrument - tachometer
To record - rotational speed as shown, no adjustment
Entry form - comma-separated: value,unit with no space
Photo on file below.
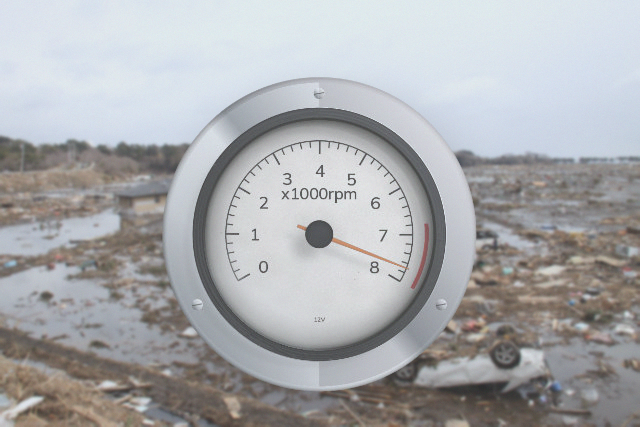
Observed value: 7700,rpm
